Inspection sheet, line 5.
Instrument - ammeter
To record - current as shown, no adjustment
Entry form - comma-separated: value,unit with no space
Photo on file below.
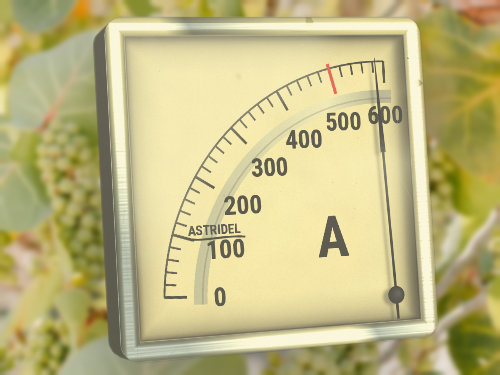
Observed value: 580,A
